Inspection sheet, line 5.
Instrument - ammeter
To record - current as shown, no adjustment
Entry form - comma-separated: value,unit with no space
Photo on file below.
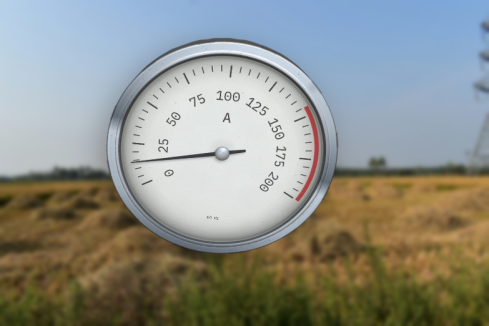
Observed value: 15,A
